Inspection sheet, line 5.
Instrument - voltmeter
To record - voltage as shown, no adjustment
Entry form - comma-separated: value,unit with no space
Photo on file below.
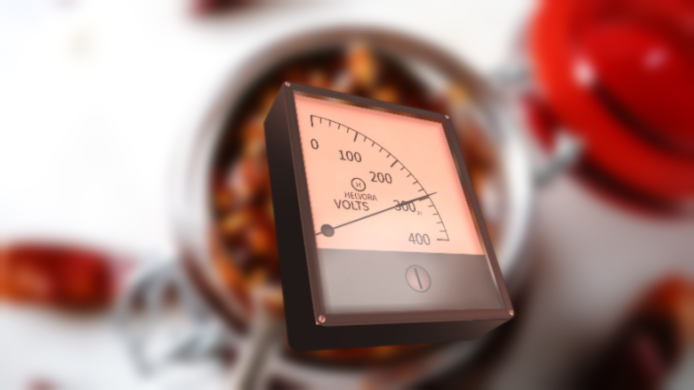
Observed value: 300,V
